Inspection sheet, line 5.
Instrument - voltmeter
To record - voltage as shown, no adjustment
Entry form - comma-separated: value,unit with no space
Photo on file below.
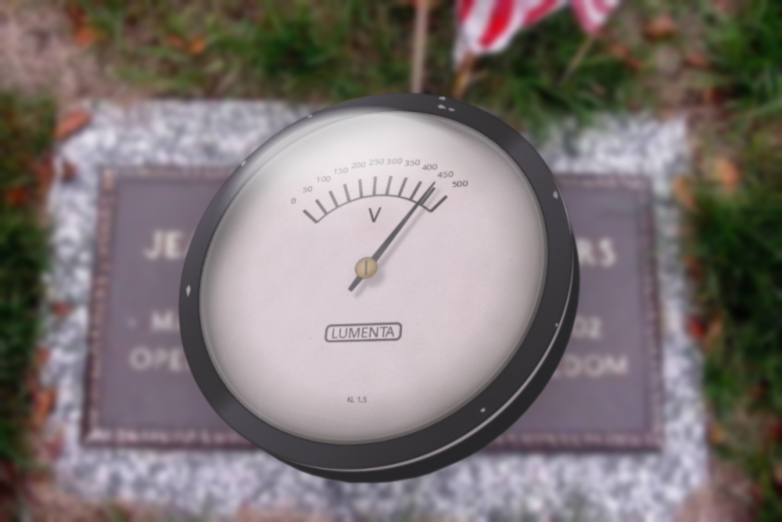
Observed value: 450,V
